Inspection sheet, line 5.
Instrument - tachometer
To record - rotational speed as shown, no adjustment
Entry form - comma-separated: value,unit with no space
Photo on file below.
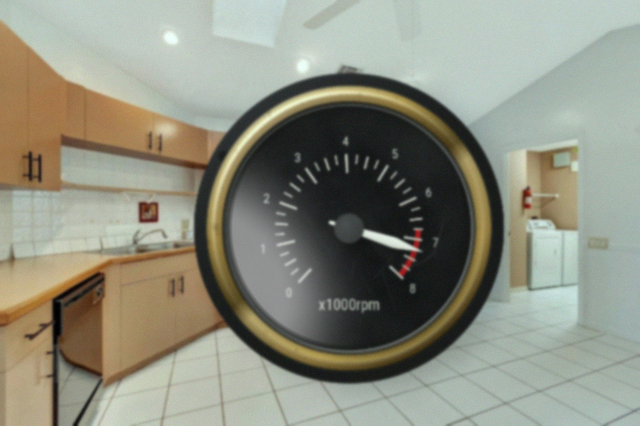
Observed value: 7250,rpm
